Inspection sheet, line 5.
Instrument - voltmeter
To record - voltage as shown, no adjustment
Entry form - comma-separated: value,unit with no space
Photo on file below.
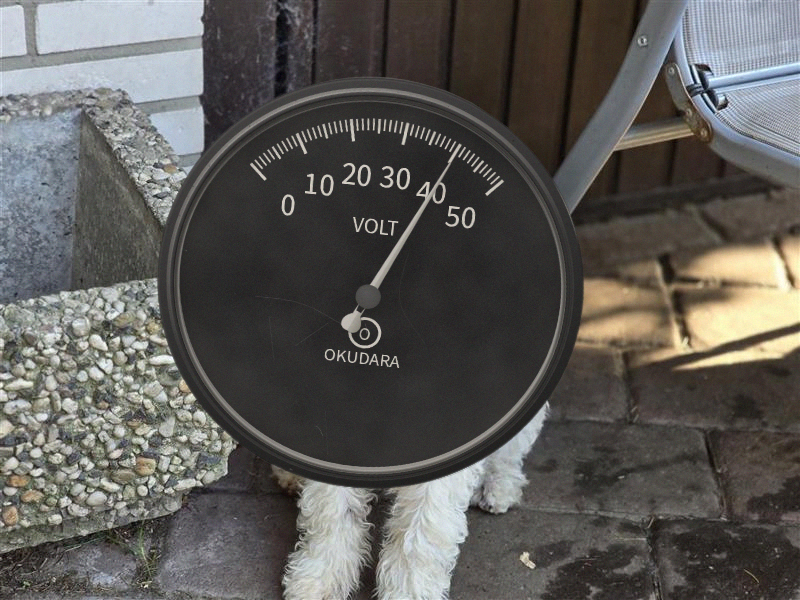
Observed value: 40,V
